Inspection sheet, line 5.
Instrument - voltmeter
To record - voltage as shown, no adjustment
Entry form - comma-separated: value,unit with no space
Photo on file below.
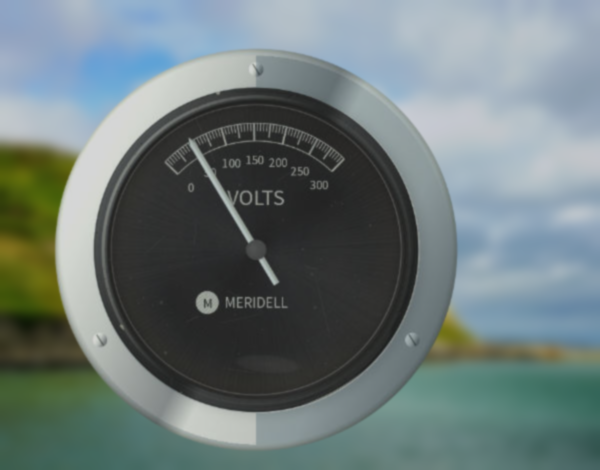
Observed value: 50,V
